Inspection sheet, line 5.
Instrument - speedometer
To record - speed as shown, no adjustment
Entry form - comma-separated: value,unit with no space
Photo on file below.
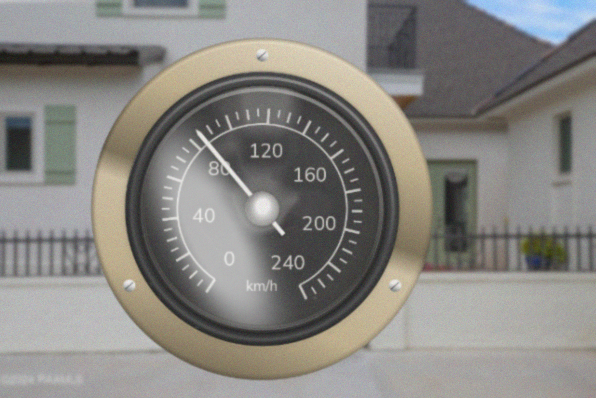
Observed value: 85,km/h
